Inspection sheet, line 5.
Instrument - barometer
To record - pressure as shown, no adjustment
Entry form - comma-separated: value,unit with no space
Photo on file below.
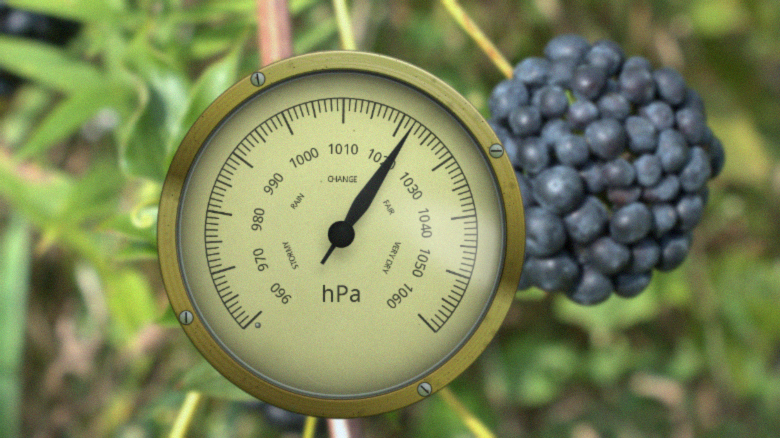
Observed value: 1022,hPa
